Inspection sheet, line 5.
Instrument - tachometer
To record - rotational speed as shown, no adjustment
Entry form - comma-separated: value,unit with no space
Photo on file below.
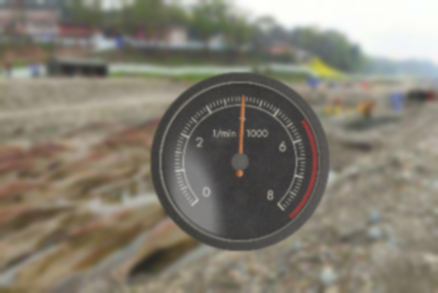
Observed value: 4000,rpm
